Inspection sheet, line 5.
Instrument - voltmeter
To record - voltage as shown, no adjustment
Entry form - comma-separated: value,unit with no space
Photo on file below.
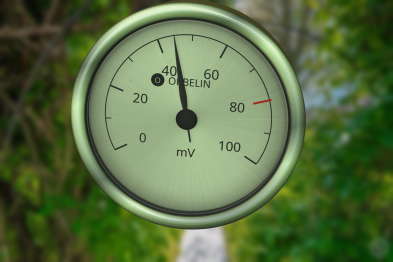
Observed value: 45,mV
